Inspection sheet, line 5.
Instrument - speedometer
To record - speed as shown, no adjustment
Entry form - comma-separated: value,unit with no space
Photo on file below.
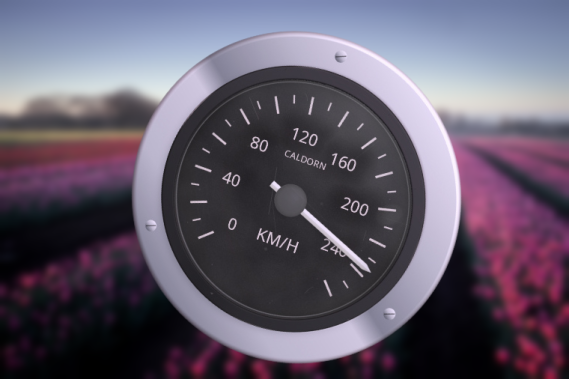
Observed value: 235,km/h
